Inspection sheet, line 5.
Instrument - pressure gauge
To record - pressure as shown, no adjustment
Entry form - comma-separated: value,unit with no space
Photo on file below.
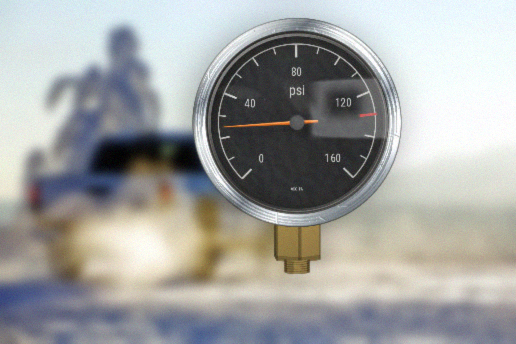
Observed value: 25,psi
